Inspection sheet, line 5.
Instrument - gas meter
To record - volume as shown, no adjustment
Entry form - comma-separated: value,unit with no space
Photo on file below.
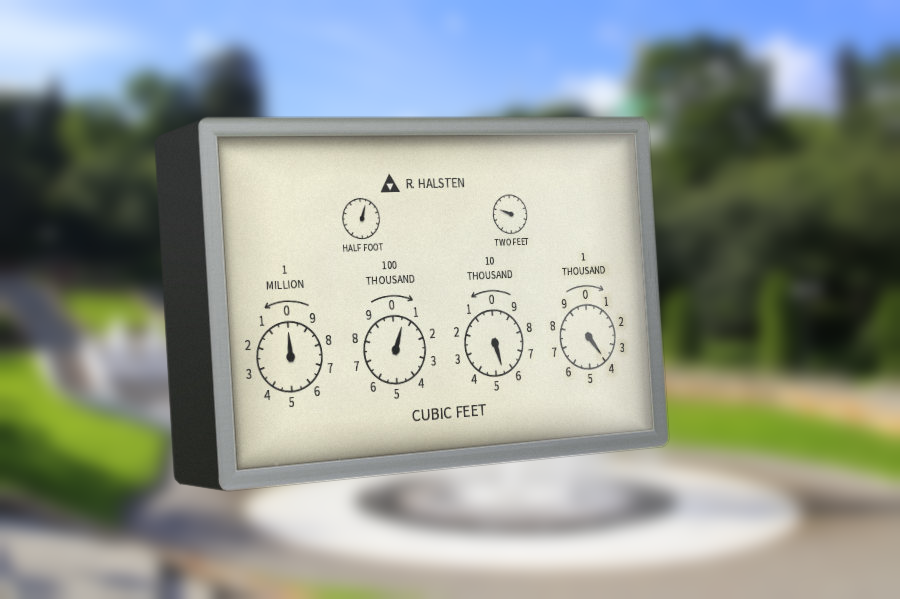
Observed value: 5400,ft³
